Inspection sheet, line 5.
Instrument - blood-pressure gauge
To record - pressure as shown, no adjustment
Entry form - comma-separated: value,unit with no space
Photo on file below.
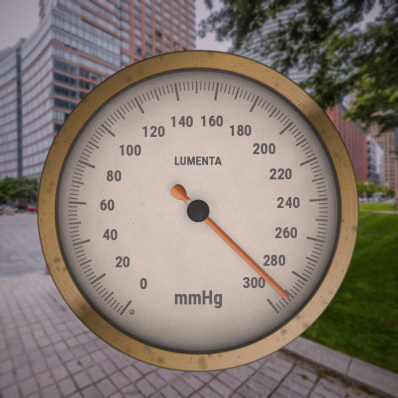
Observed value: 292,mmHg
